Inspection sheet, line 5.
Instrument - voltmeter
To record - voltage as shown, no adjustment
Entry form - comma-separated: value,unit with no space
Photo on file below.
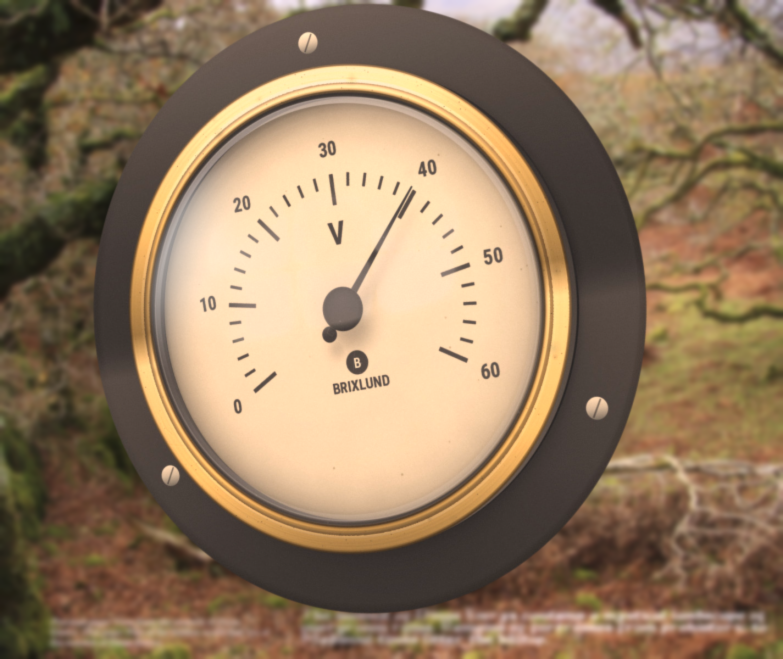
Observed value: 40,V
